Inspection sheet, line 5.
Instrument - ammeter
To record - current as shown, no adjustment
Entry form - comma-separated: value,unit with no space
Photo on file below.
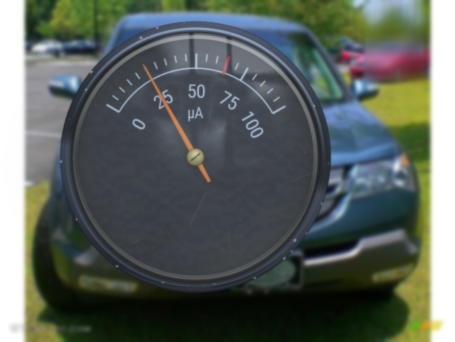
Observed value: 25,µA
